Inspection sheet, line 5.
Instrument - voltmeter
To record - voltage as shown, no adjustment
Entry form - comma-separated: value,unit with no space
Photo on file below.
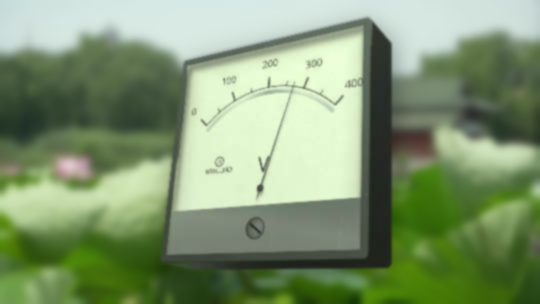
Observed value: 275,V
